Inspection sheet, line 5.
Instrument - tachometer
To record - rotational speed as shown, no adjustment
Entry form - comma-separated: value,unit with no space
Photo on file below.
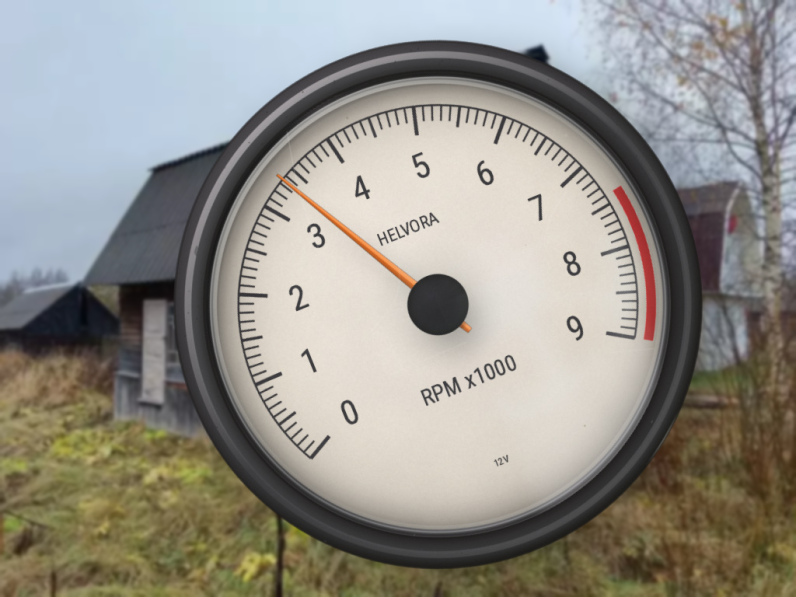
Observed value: 3350,rpm
